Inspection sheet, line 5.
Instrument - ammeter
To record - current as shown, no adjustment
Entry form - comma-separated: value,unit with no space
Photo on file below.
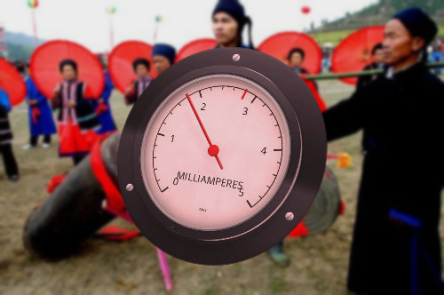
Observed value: 1.8,mA
